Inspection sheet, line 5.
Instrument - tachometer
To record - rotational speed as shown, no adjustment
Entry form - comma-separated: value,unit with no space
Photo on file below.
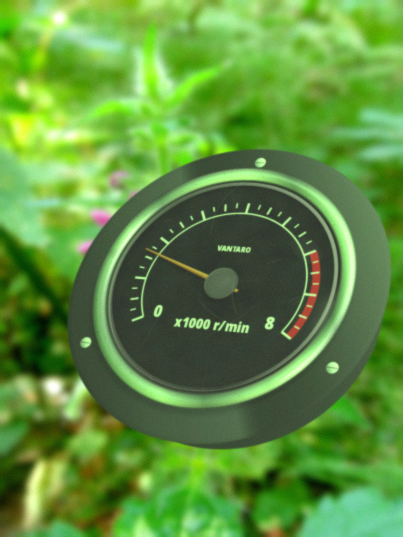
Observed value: 1625,rpm
